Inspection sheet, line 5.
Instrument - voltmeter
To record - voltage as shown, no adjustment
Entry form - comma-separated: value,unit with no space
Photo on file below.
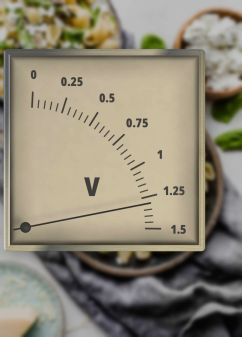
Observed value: 1.3,V
